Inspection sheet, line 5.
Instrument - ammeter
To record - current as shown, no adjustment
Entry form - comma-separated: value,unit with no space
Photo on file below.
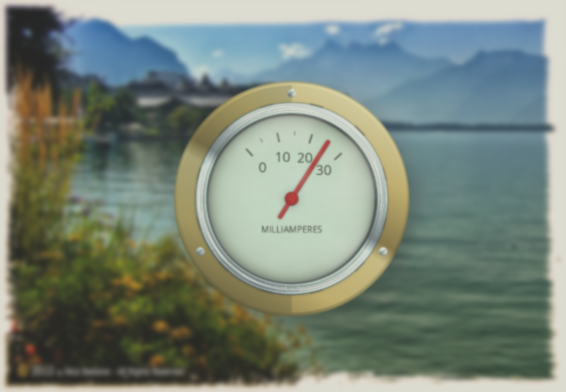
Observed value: 25,mA
